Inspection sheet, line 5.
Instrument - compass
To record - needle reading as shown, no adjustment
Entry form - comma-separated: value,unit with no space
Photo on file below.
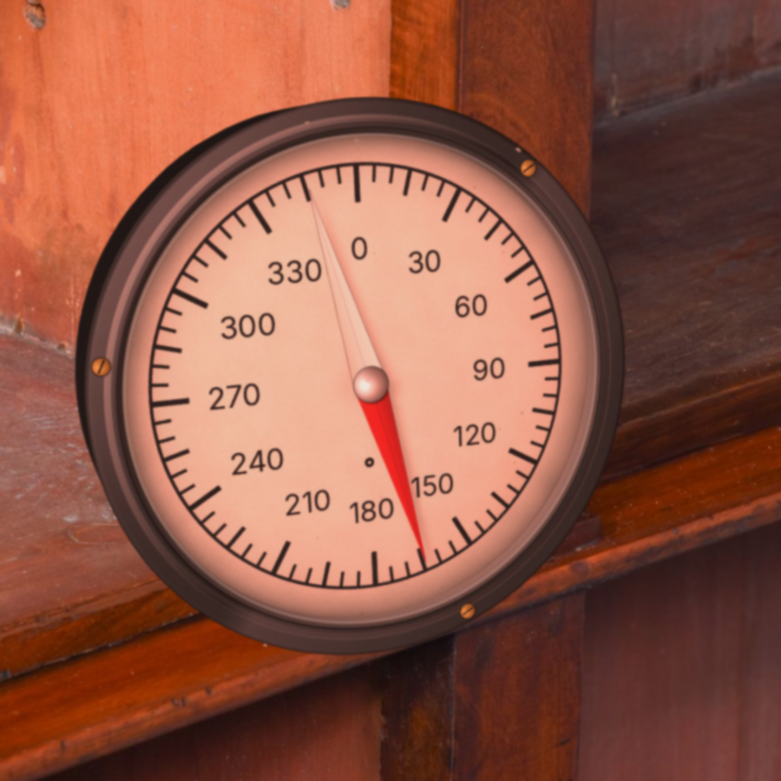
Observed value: 165,°
